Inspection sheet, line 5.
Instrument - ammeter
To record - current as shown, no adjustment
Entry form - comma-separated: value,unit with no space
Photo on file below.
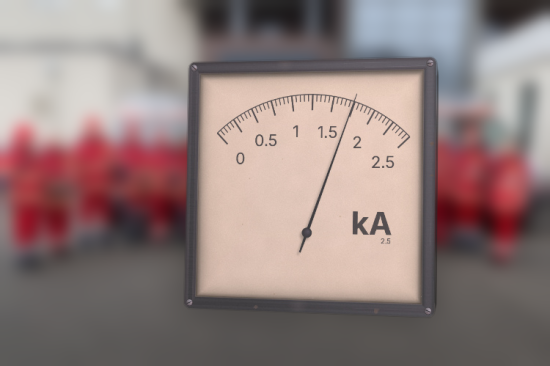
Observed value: 1.75,kA
